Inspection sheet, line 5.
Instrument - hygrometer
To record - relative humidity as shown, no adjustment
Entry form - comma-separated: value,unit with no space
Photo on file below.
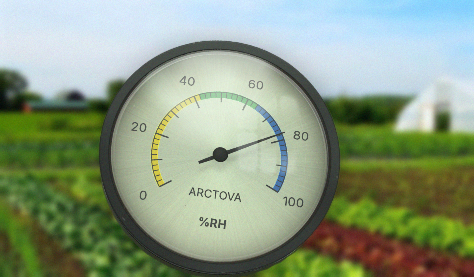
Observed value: 78,%
